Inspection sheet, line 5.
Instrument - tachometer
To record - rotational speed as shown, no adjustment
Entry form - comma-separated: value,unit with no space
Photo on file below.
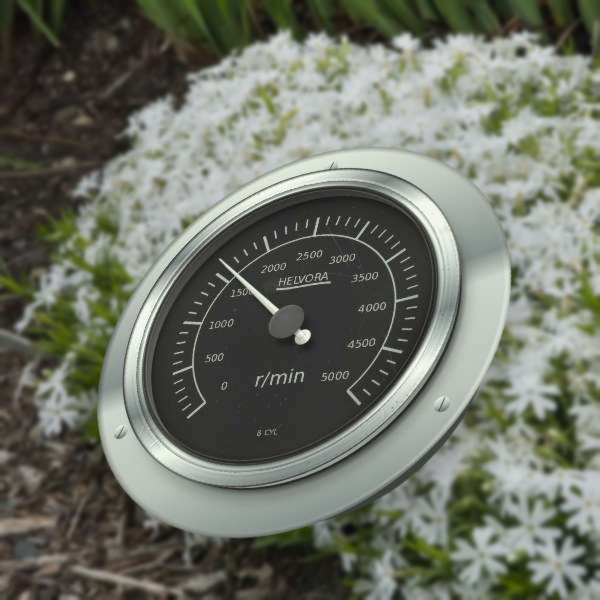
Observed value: 1600,rpm
